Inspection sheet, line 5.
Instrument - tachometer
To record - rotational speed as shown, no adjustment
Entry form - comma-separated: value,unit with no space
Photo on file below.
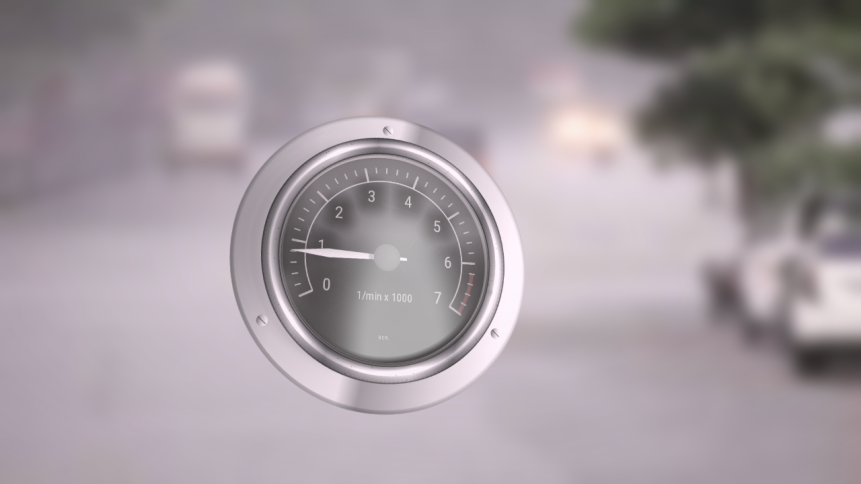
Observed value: 800,rpm
